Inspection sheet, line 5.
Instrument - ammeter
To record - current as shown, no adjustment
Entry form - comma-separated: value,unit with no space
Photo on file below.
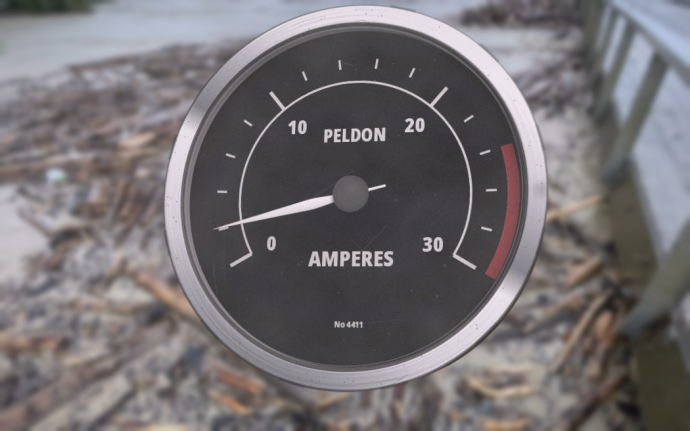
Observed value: 2,A
